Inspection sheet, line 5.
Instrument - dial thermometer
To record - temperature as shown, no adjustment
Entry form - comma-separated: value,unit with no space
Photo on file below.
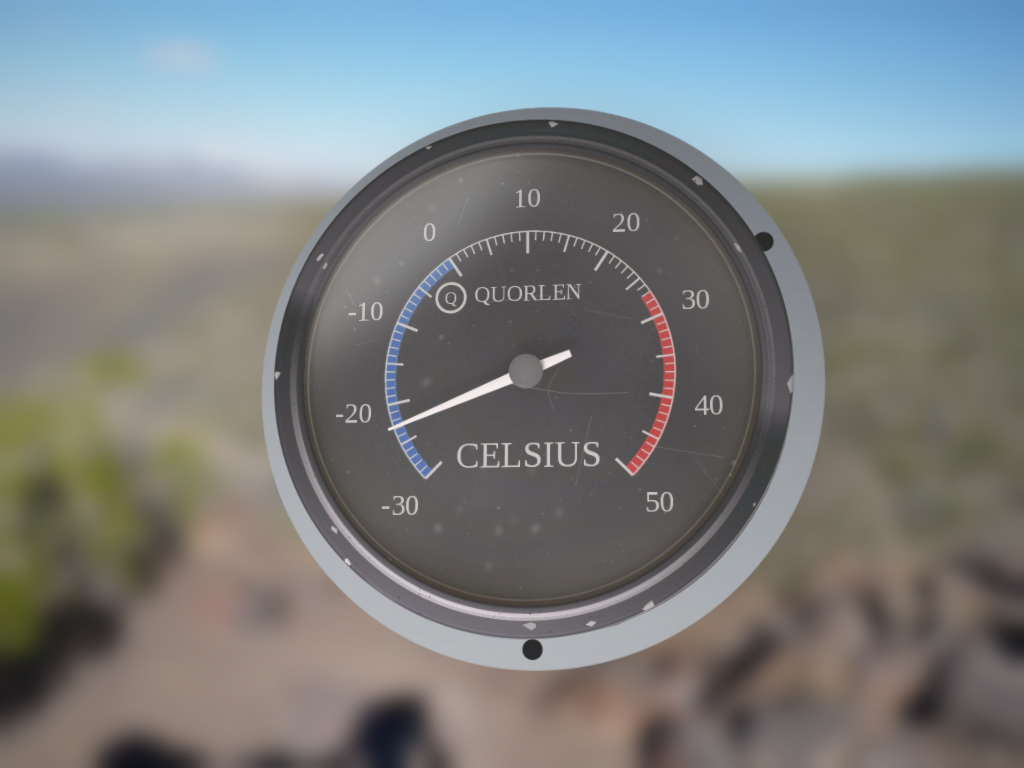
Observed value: -23,°C
